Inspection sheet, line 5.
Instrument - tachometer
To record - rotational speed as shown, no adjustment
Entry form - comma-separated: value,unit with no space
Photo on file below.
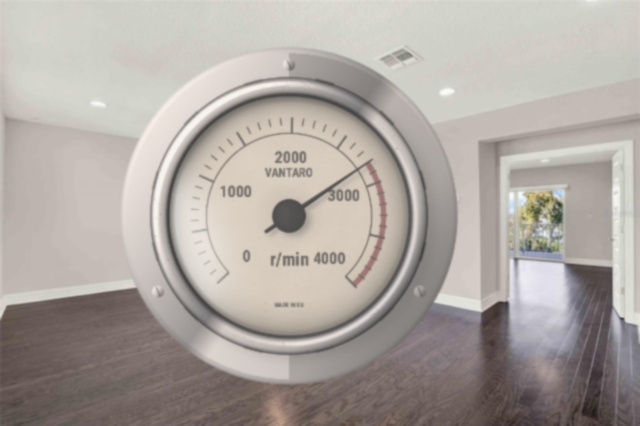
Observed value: 2800,rpm
